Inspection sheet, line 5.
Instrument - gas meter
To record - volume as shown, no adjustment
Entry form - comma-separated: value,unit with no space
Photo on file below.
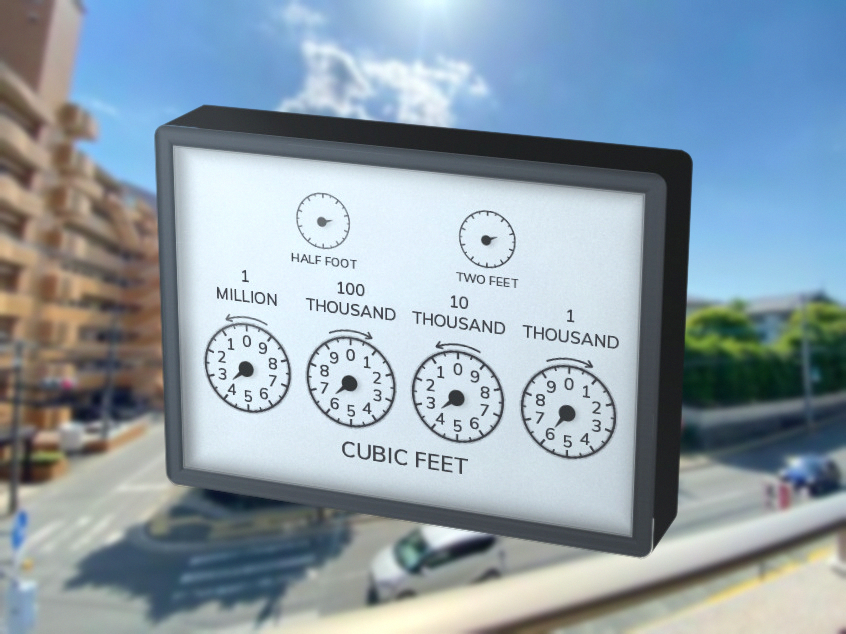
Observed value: 363600,ft³
